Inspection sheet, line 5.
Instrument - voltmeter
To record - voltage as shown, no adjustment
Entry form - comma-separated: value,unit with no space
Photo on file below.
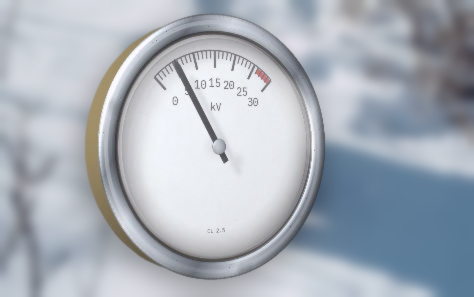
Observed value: 5,kV
